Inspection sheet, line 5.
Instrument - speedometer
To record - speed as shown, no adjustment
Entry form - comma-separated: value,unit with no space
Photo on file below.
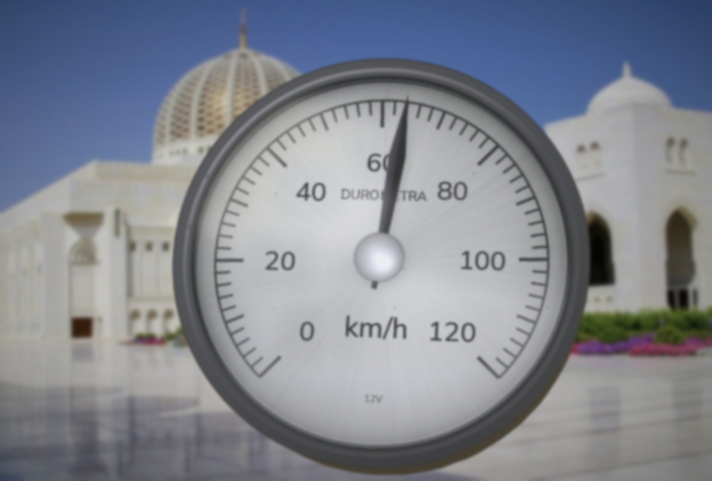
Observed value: 64,km/h
